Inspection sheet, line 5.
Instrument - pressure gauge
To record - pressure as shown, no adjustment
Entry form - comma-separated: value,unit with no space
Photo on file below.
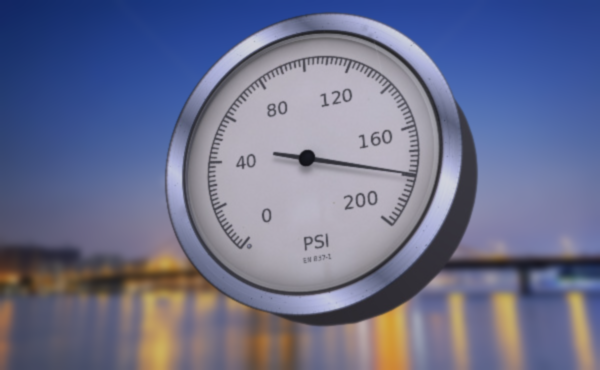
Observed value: 180,psi
